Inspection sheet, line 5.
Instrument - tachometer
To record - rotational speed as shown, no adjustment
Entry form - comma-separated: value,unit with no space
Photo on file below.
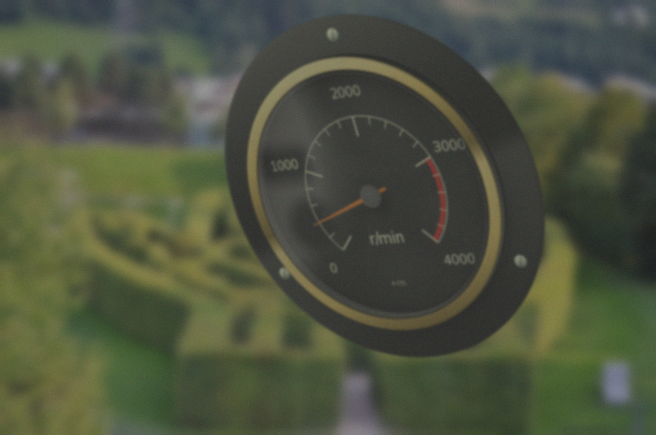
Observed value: 400,rpm
